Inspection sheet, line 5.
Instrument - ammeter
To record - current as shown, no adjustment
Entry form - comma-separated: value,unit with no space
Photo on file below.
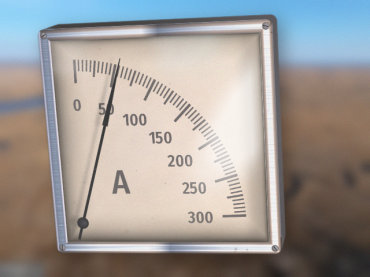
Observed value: 55,A
